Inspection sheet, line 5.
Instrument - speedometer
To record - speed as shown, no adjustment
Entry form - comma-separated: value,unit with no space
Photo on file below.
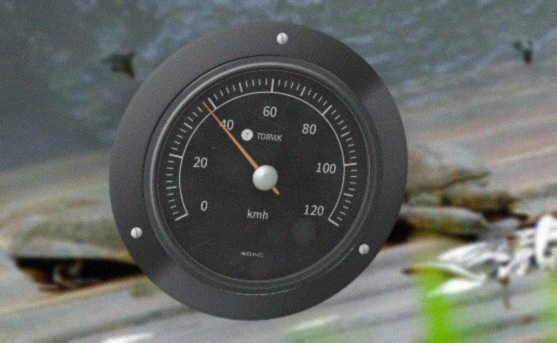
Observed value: 38,km/h
